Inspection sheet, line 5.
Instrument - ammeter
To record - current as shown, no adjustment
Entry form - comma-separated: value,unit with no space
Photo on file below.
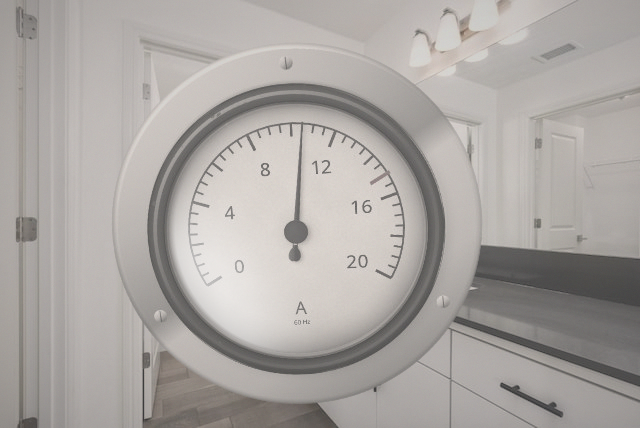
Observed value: 10.5,A
